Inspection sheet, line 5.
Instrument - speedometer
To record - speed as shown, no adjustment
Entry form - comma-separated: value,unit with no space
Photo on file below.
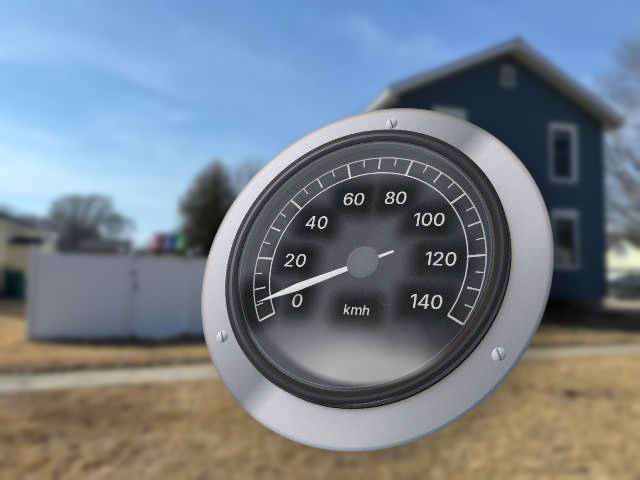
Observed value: 5,km/h
